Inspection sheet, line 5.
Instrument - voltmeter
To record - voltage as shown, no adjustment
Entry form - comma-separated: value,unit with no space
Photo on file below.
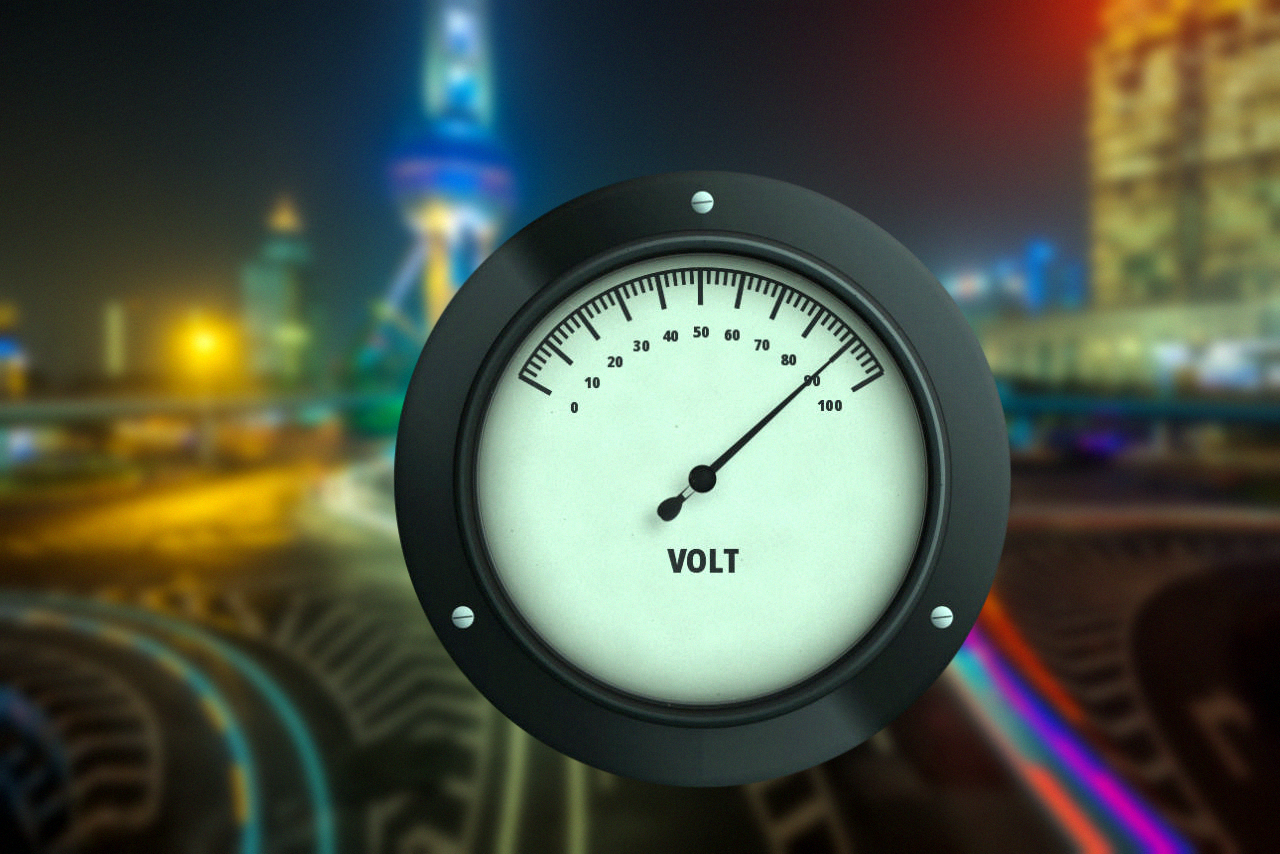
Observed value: 90,V
